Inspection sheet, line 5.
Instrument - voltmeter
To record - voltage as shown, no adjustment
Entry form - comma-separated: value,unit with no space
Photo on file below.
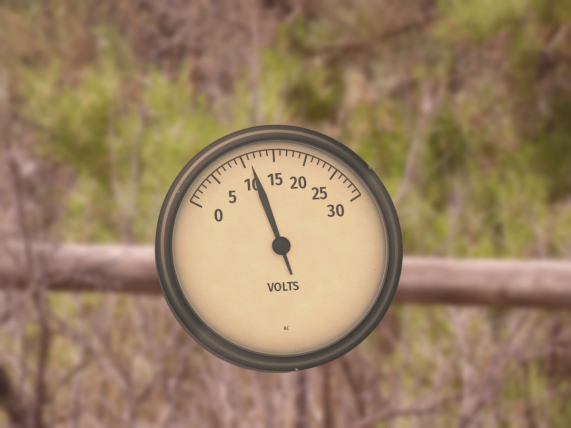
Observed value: 11,V
